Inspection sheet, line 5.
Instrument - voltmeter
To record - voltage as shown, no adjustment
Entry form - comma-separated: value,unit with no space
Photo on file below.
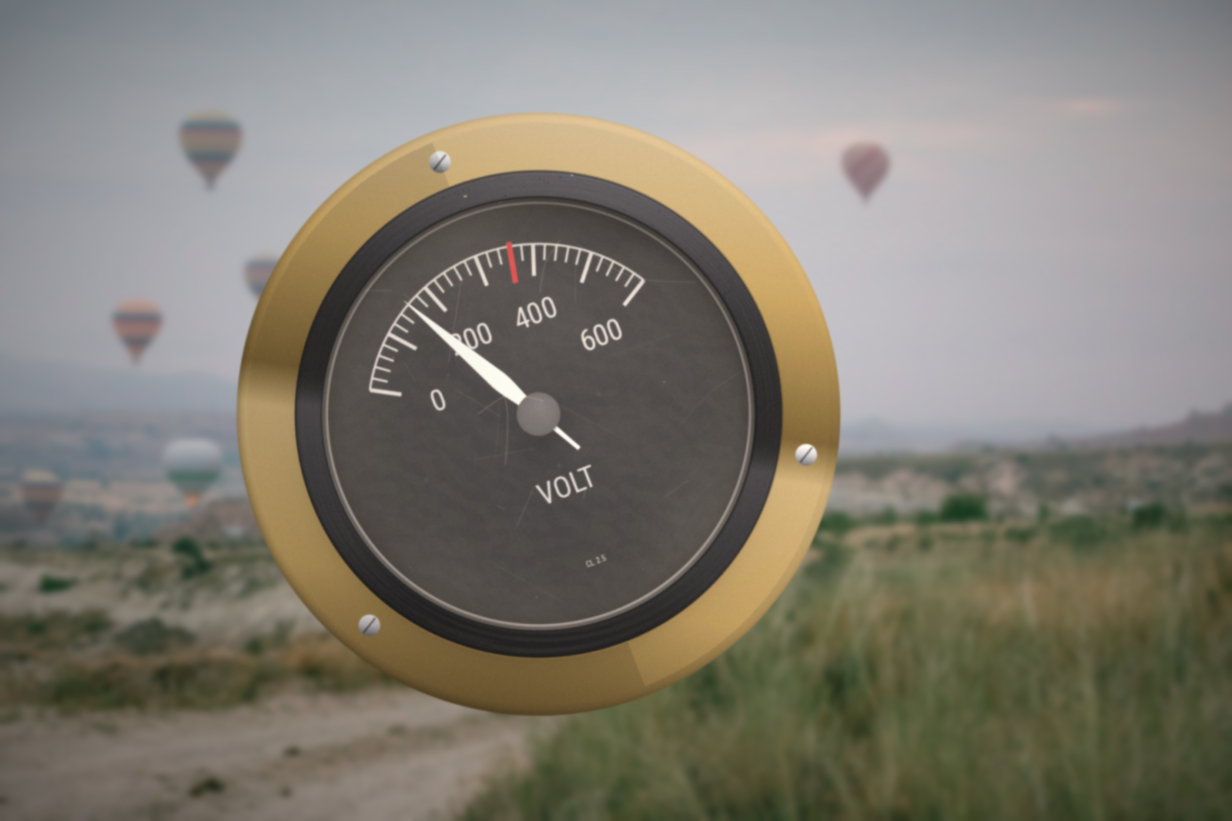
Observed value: 160,V
